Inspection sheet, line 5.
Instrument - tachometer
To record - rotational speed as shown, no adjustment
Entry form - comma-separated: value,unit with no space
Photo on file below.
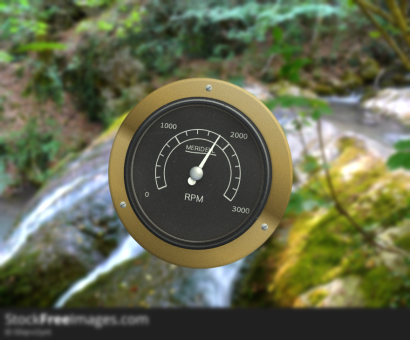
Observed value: 1800,rpm
